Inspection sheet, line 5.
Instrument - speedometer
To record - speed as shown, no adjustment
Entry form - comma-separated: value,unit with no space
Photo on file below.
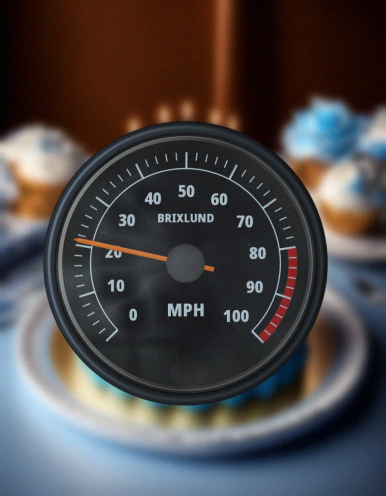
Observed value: 21,mph
